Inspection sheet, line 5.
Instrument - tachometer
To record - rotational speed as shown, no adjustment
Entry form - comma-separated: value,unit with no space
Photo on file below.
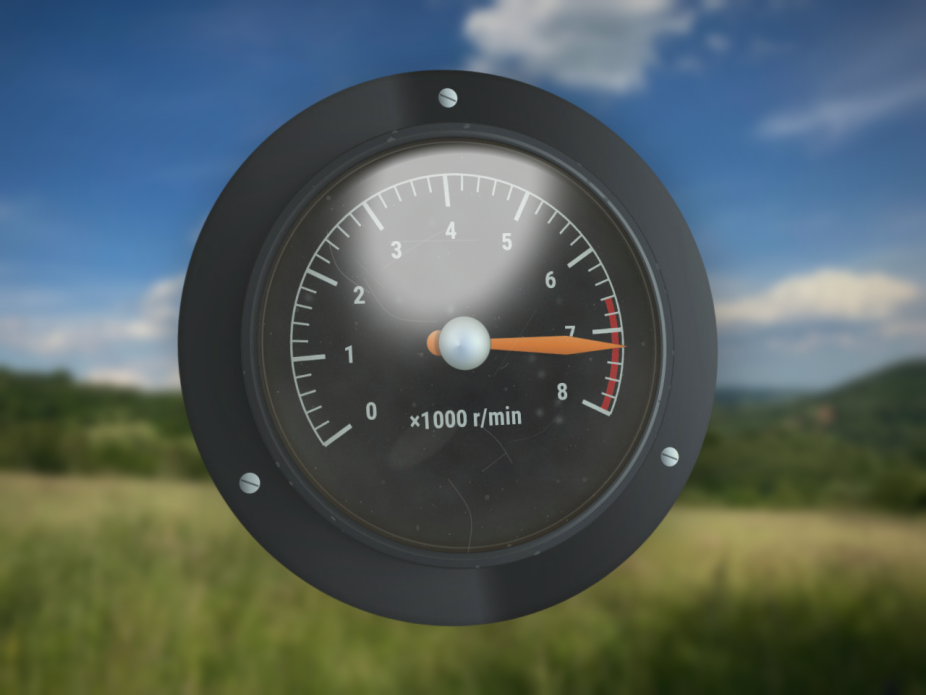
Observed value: 7200,rpm
